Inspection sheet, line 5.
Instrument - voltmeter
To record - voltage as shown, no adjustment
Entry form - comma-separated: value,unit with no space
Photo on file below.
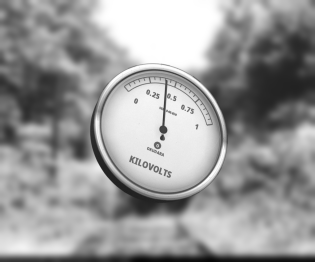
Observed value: 0.4,kV
